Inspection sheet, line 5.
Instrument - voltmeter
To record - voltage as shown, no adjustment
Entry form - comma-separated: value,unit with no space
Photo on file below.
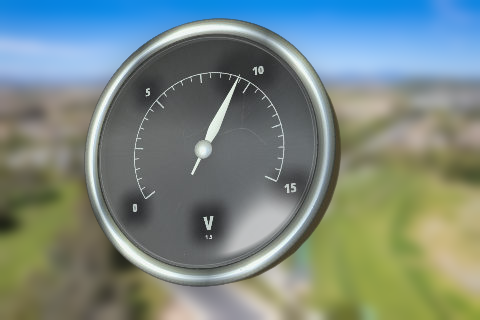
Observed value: 9.5,V
